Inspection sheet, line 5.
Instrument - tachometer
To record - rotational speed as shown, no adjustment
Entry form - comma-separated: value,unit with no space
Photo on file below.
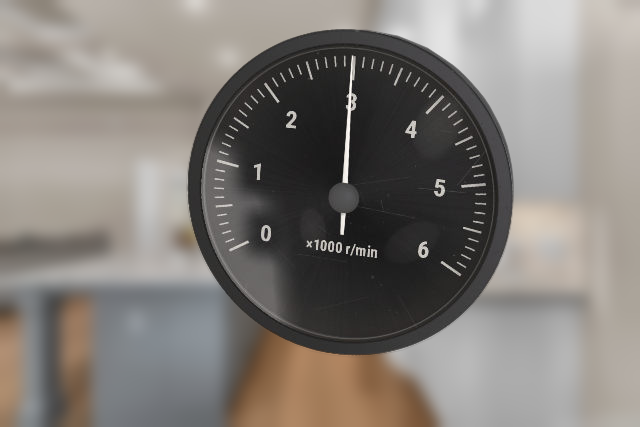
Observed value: 3000,rpm
